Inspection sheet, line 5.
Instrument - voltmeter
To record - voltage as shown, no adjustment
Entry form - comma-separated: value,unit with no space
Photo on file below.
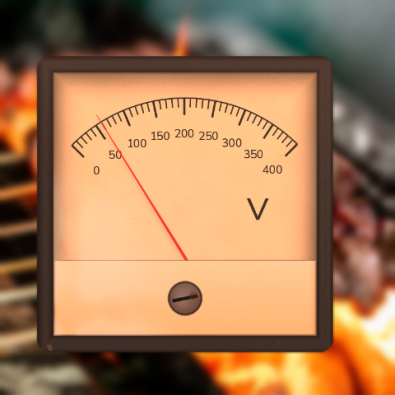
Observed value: 60,V
